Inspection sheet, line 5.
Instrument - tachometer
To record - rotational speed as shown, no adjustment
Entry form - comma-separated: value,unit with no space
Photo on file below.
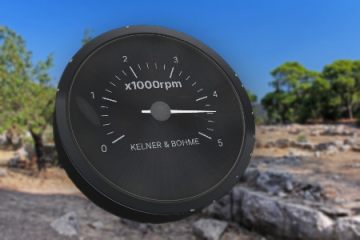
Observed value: 4400,rpm
